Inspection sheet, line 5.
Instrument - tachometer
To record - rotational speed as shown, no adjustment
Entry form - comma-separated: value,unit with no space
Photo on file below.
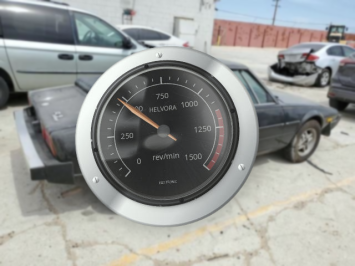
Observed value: 475,rpm
